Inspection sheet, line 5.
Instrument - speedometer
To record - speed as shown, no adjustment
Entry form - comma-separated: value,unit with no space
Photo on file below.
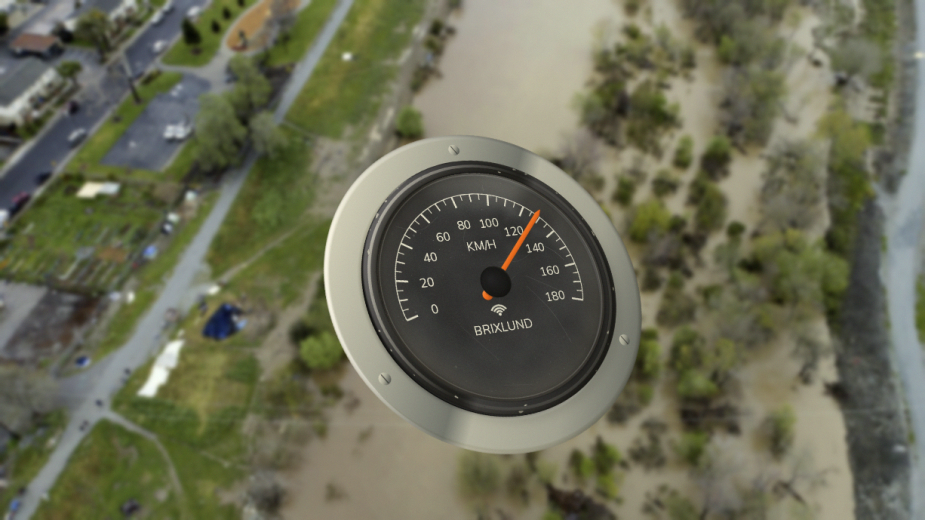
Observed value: 127.5,km/h
